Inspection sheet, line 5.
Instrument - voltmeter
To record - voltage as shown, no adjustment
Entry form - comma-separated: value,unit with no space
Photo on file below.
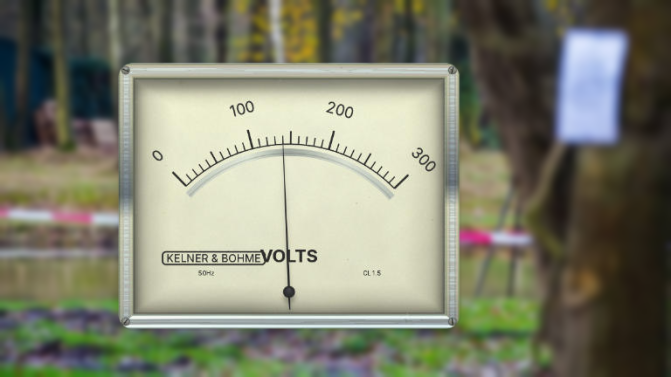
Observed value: 140,V
